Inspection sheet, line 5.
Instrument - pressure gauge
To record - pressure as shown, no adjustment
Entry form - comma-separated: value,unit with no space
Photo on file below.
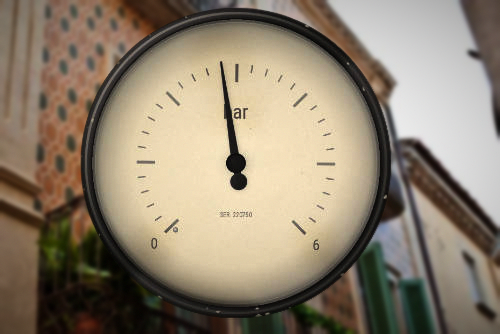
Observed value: 2.8,bar
